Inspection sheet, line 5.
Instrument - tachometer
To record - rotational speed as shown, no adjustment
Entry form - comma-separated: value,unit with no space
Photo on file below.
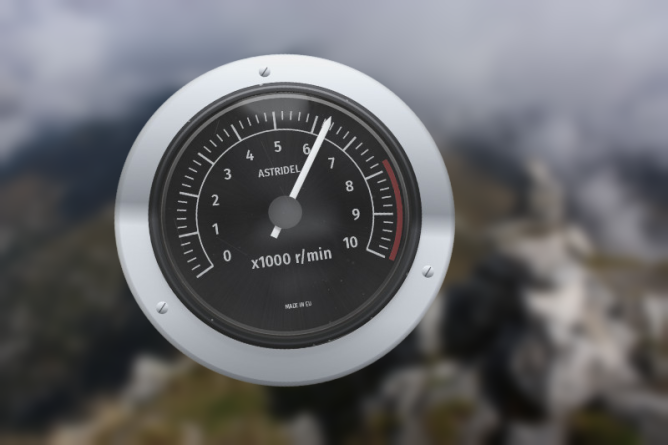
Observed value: 6300,rpm
